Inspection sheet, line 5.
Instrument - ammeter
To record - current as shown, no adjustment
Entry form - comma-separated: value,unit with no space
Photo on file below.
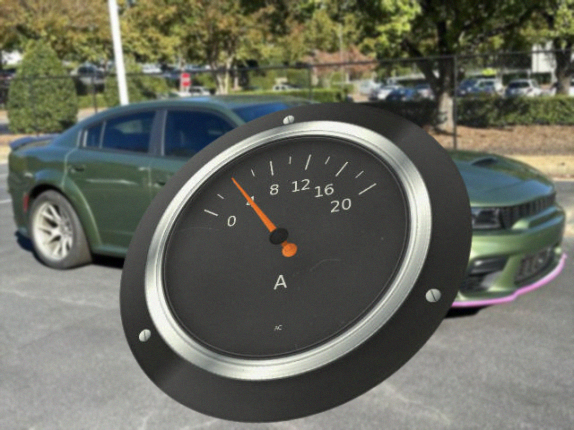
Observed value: 4,A
